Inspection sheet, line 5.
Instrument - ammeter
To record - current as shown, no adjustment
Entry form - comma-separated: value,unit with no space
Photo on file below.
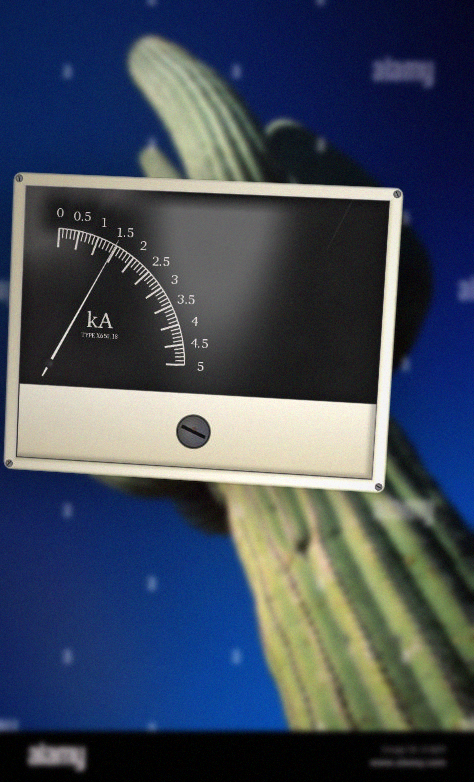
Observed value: 1.5,kA
